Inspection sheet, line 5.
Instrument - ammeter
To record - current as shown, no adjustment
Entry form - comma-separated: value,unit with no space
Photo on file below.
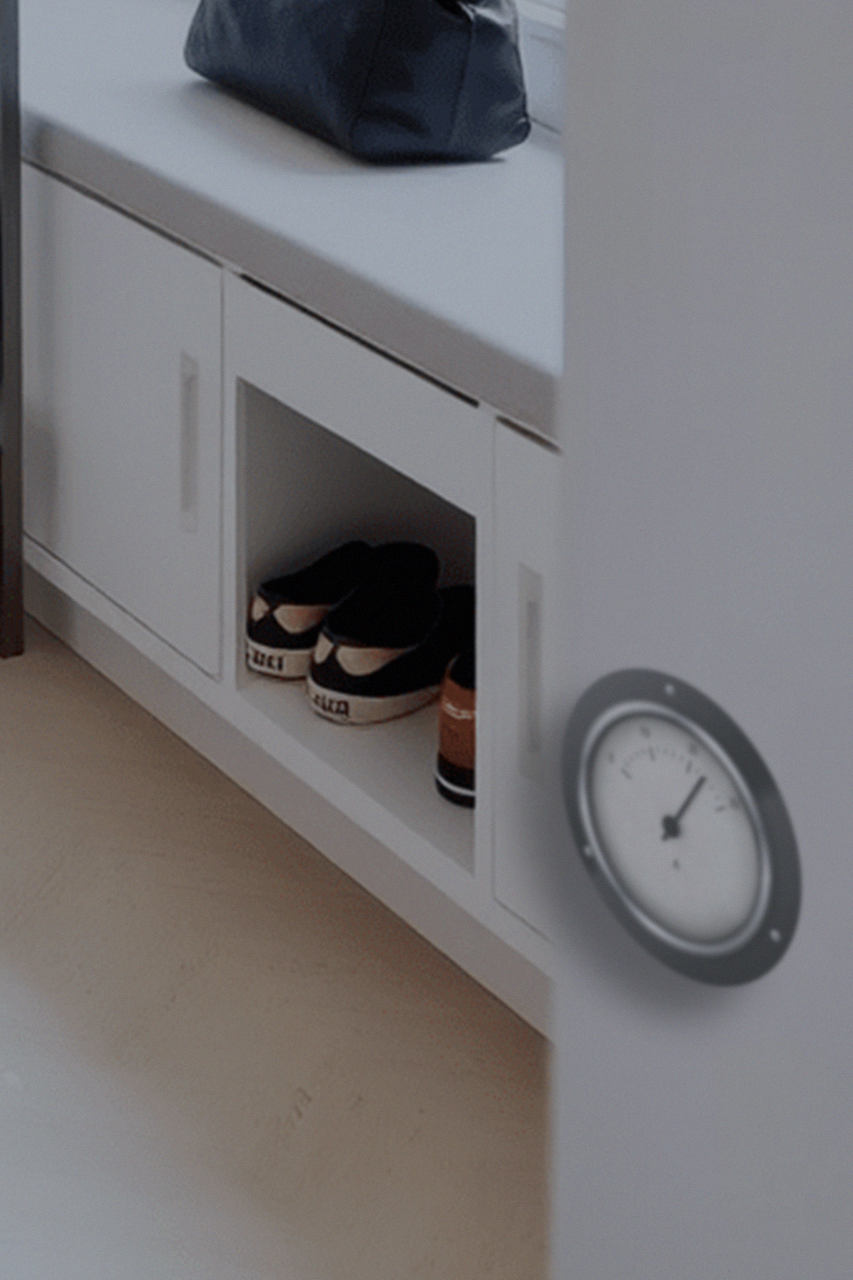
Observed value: 24,A
